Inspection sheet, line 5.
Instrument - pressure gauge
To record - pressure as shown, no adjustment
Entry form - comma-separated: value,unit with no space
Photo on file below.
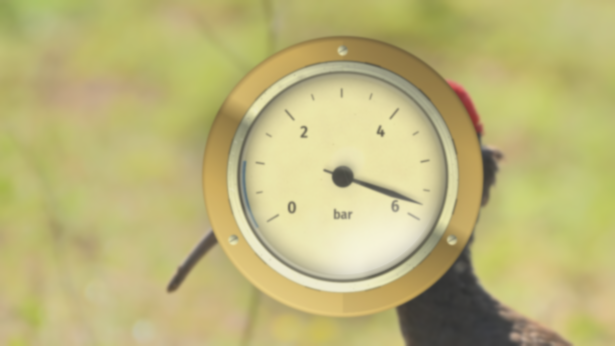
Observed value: 5.75,bar
